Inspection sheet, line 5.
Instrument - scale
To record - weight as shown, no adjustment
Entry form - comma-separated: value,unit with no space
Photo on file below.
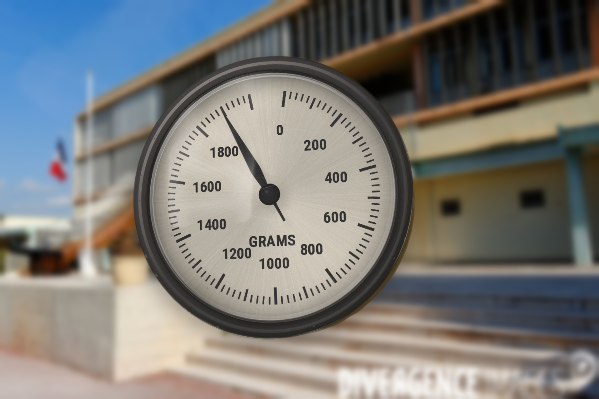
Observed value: 1900,g
